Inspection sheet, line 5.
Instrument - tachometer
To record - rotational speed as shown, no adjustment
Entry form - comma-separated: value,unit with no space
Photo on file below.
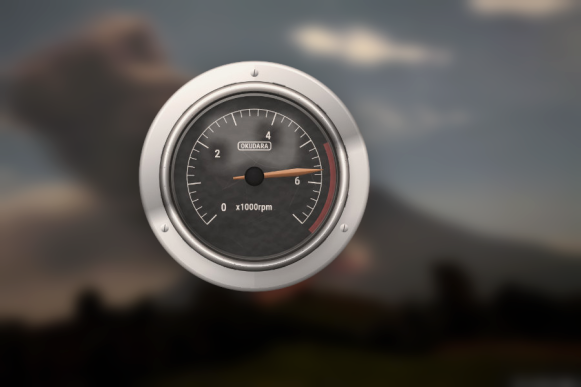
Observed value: 5700,rpm
